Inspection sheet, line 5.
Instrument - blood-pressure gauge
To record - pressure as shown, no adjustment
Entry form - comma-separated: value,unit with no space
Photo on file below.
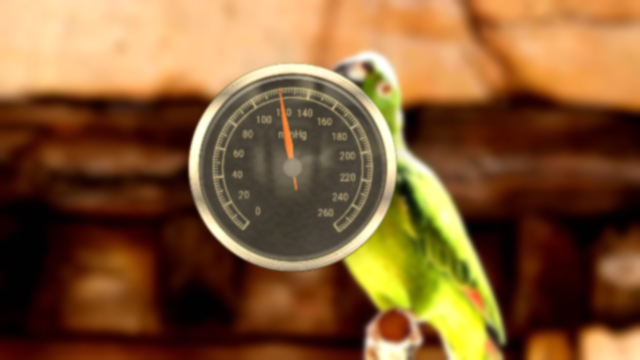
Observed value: 120,mmHg
